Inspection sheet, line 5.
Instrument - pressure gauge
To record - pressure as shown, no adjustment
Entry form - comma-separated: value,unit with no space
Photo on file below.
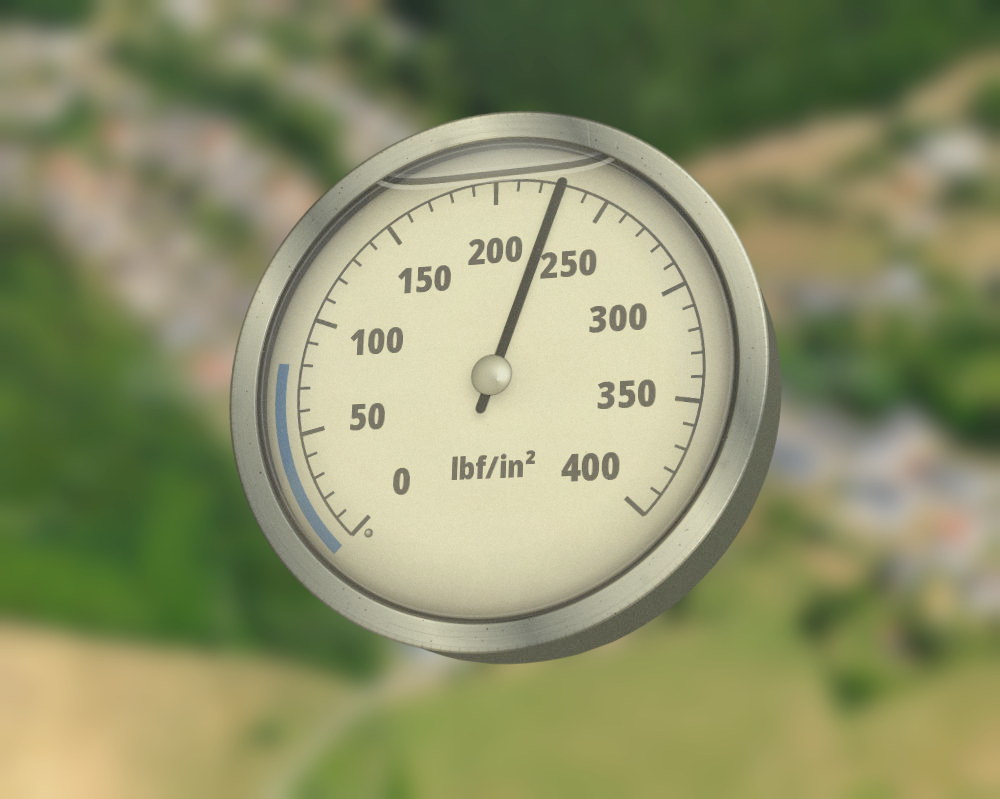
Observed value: 230,psi
